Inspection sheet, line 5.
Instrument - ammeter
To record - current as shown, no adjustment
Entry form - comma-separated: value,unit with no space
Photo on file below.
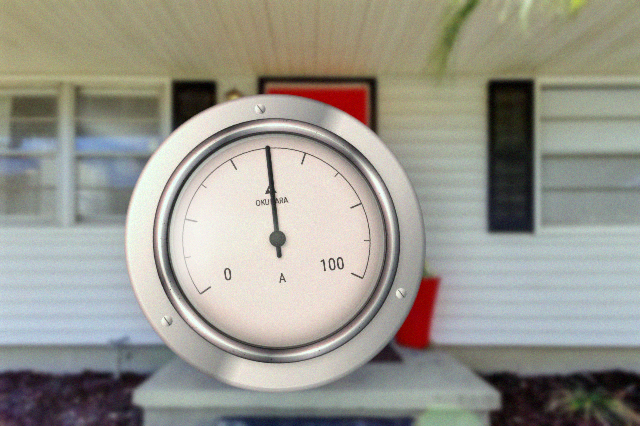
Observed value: 50,A
